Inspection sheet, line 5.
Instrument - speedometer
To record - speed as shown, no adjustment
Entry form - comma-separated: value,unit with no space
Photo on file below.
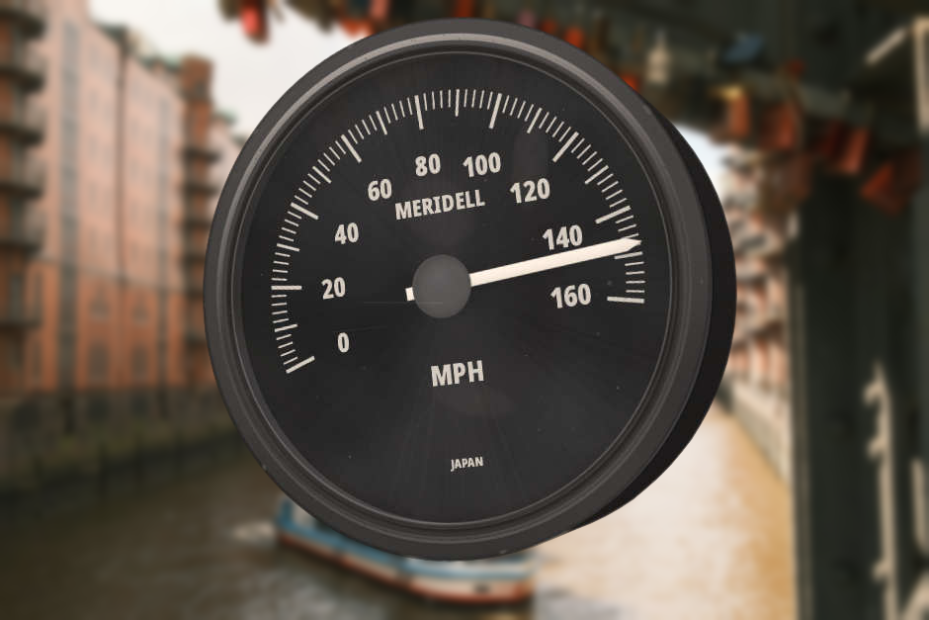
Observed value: 148,mph
